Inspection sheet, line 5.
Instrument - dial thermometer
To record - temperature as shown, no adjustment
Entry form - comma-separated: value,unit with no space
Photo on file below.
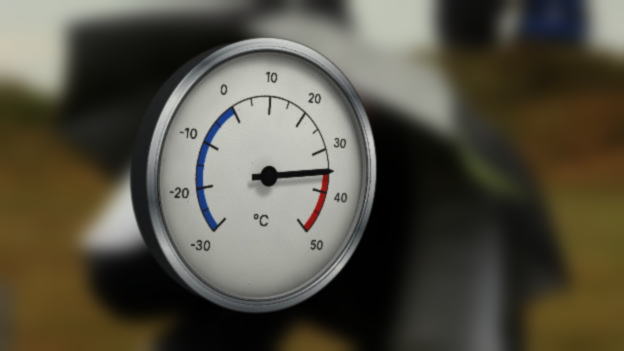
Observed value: 35,°C
